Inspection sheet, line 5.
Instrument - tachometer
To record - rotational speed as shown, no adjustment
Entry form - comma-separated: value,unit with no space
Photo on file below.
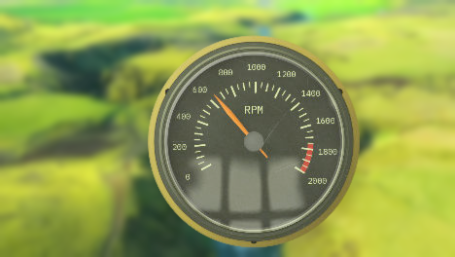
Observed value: 650,rpm
